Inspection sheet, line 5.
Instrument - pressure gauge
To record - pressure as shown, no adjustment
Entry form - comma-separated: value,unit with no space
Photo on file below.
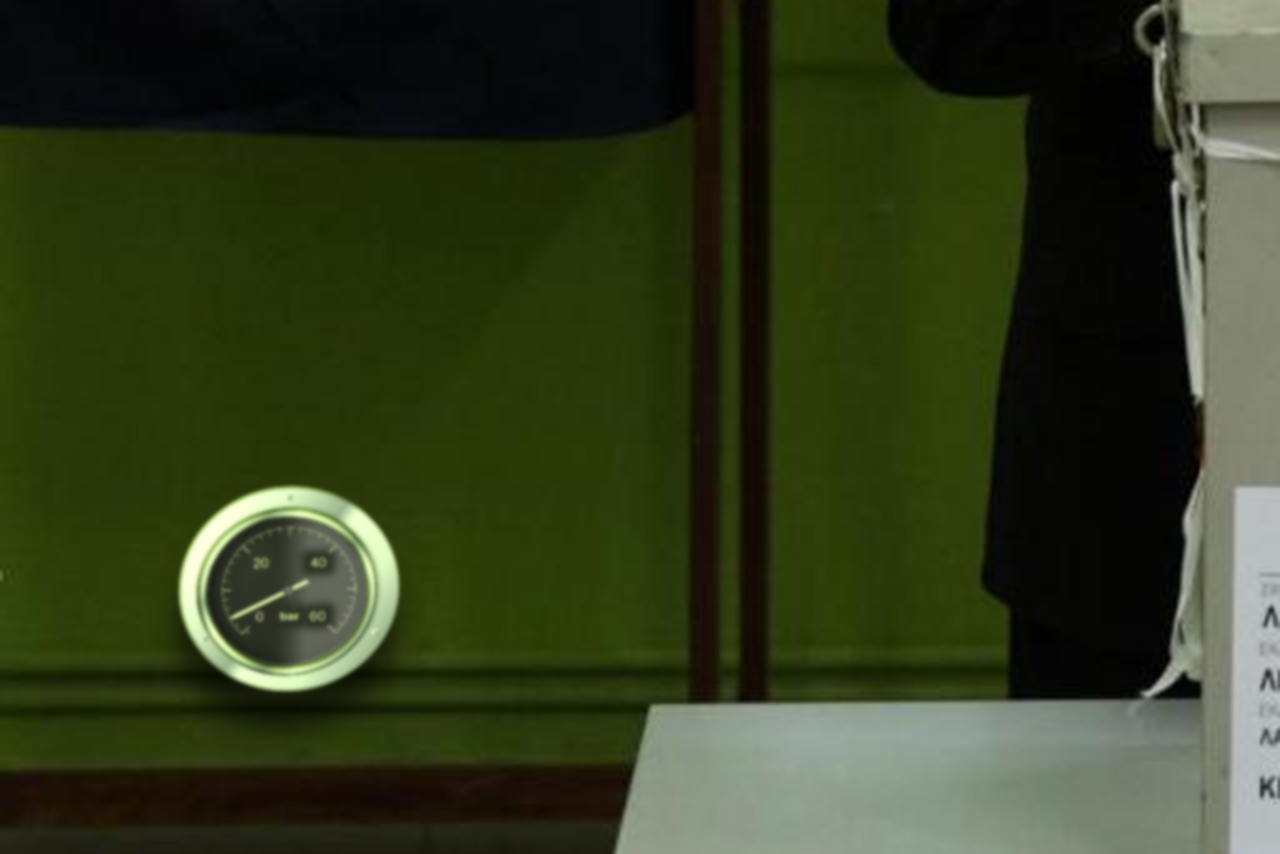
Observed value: 4,bar
